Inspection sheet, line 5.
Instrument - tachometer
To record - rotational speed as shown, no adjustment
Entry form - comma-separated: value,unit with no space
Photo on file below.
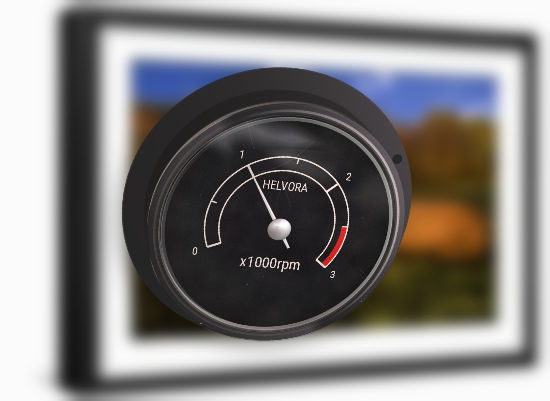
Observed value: 1000,rpm
